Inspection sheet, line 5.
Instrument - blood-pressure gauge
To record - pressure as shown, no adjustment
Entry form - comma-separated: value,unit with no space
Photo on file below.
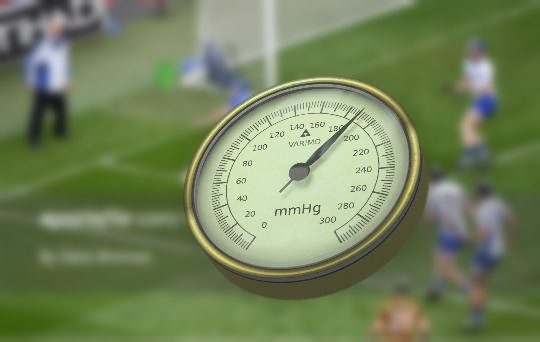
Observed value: 190,mmHg
